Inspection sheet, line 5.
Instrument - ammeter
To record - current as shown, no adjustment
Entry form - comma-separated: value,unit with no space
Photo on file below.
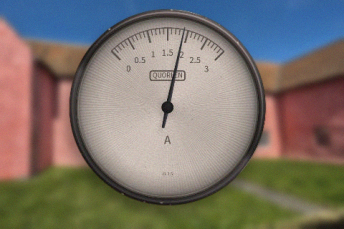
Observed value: 1.9,A
